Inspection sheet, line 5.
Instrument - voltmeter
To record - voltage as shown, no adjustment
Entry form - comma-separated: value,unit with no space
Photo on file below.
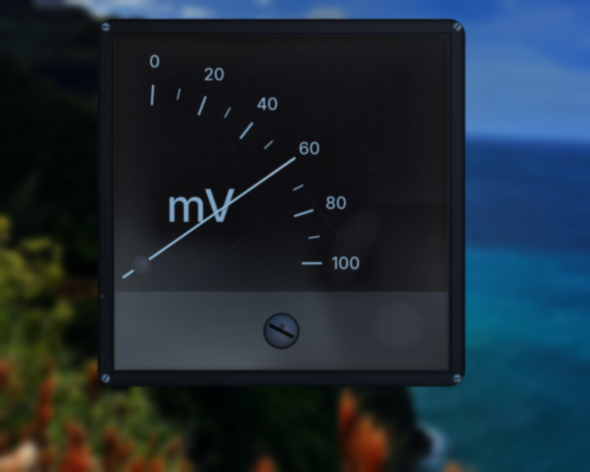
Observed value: 60,mV
